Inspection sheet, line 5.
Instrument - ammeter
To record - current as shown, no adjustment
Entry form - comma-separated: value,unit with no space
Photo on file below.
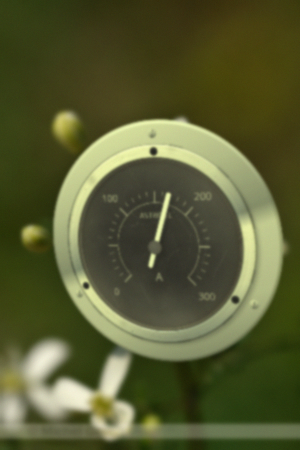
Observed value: 170,A
